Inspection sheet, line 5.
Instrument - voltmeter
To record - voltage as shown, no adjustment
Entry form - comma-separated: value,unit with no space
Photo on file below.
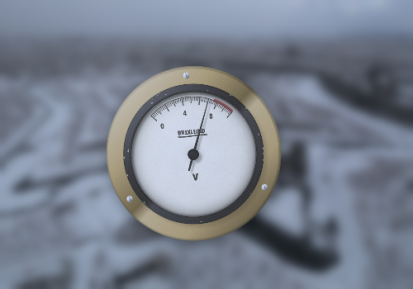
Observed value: 7,V
